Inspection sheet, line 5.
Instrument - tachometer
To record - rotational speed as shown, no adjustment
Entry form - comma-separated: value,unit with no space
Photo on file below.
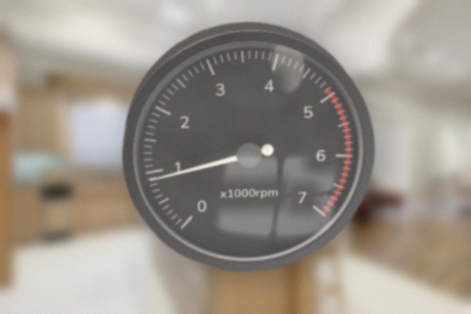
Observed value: 900,rpm
